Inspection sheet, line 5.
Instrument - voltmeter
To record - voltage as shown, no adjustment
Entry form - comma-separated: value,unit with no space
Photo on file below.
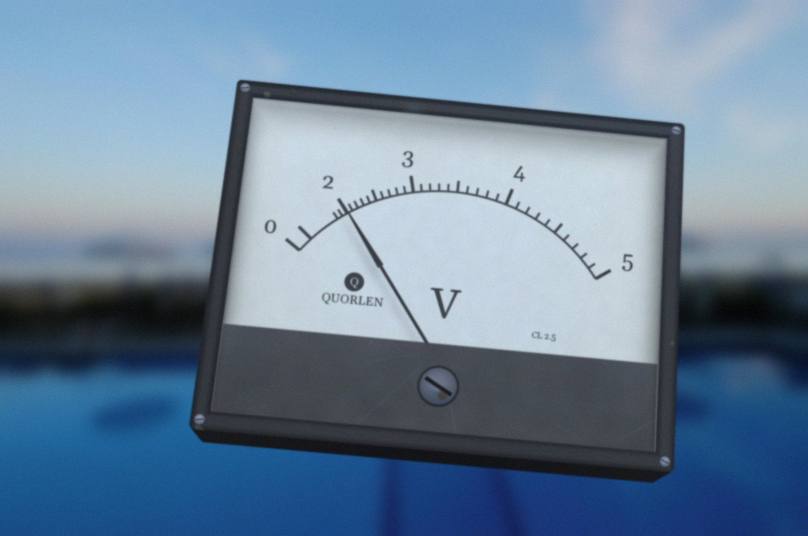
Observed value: 2,V
